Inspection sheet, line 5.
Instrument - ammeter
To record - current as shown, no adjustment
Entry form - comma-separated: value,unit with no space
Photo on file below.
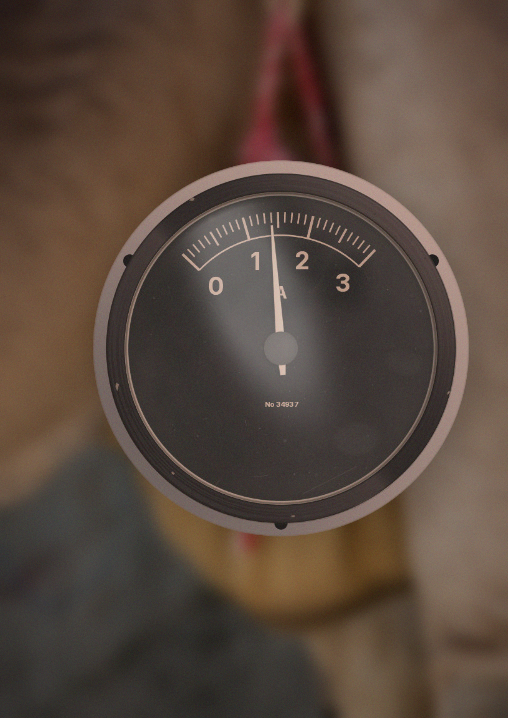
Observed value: 1.4,A
